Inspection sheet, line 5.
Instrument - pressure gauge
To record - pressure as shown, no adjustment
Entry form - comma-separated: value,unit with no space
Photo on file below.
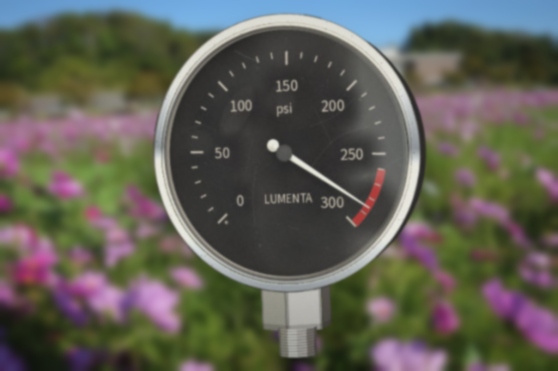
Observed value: 285,psi
